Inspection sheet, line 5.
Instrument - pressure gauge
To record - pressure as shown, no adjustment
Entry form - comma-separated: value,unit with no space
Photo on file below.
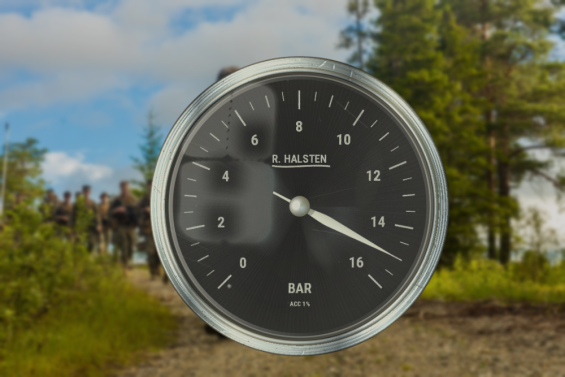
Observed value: 15,bar
